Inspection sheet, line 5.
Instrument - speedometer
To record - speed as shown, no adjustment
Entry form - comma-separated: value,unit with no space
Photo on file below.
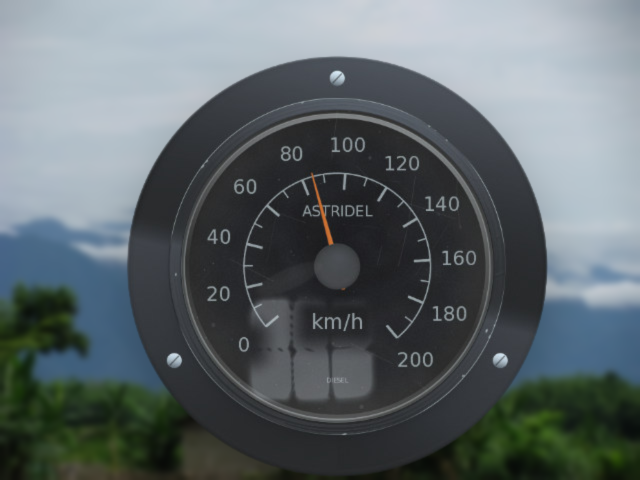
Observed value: 85,km/h
